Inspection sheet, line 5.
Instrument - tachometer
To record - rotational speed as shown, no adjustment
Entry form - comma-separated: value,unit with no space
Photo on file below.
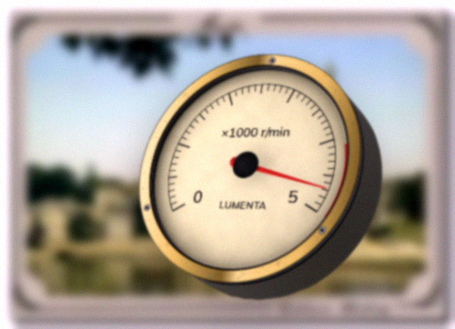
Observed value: 4700,rpm
